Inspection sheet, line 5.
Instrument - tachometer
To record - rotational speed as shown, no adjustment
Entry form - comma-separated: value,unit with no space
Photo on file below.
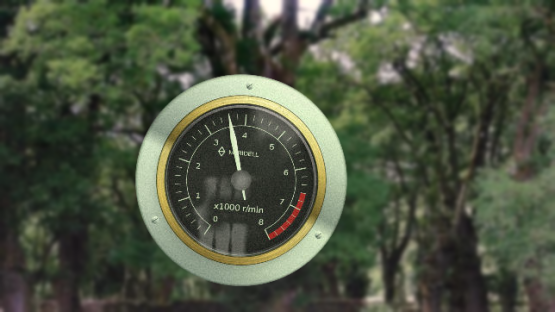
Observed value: 3600,rpm
